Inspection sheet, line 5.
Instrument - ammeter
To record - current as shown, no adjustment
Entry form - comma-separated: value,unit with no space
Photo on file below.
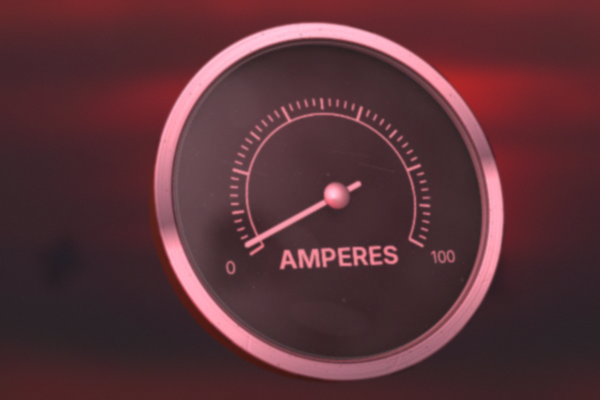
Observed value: 2,A
